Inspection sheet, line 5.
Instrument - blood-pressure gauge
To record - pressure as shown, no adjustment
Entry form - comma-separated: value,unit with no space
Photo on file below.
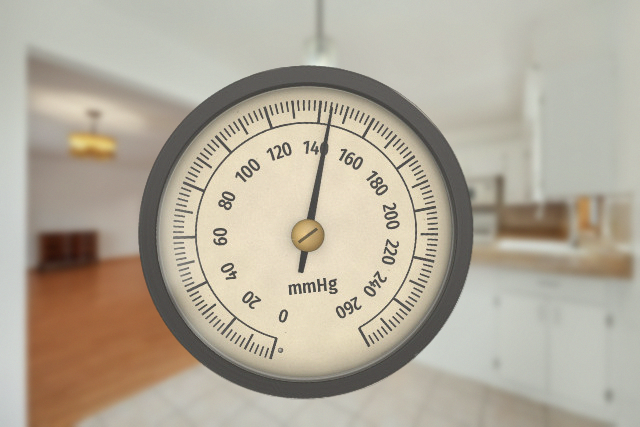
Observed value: 144,mmHg
